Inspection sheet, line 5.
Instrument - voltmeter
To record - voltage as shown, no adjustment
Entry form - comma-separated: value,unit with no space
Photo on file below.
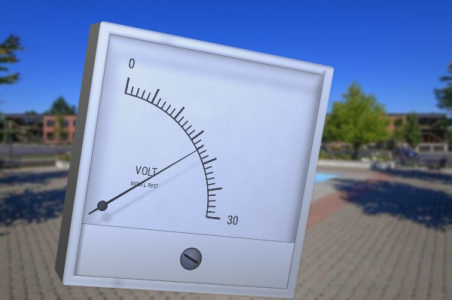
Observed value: 17,V
